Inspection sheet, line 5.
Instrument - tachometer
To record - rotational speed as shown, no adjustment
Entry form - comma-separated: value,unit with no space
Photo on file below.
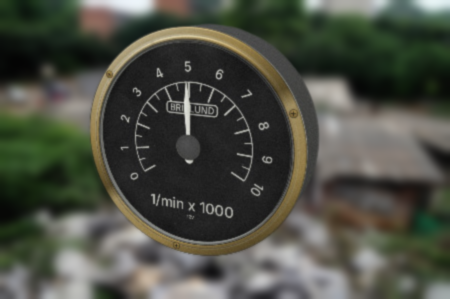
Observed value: 5000,rpm
